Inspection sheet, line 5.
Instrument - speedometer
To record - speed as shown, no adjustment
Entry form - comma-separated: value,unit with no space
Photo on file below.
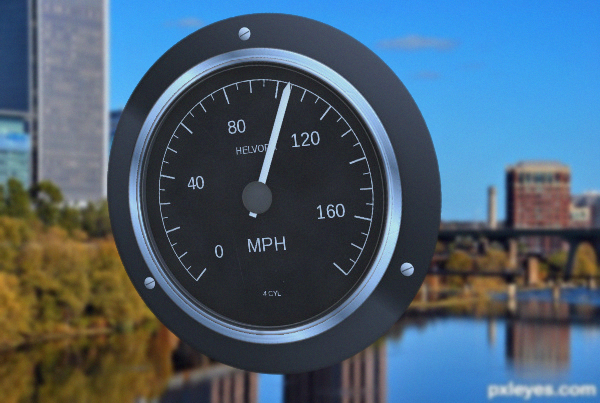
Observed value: 105,mph
